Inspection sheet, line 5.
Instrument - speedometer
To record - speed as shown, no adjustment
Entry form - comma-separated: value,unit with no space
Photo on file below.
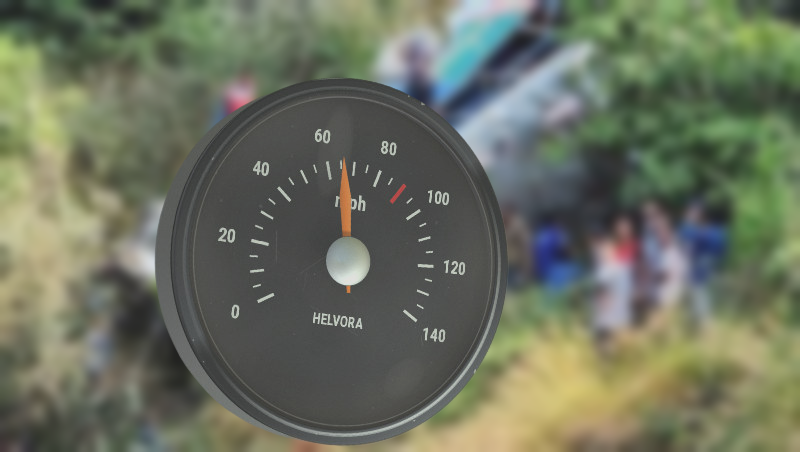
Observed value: 65,mph
